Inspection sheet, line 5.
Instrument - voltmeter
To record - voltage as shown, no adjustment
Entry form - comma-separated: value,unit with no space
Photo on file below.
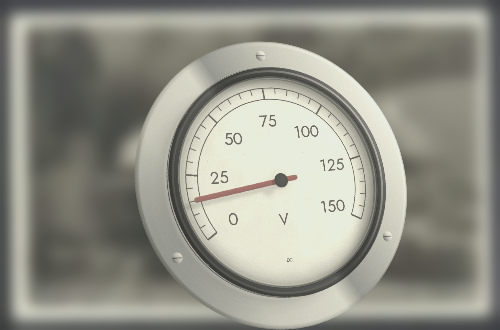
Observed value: 15,V
